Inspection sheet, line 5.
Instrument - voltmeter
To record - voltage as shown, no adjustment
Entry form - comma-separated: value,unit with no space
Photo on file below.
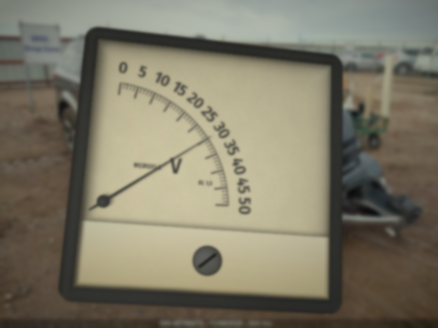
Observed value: 30,V
